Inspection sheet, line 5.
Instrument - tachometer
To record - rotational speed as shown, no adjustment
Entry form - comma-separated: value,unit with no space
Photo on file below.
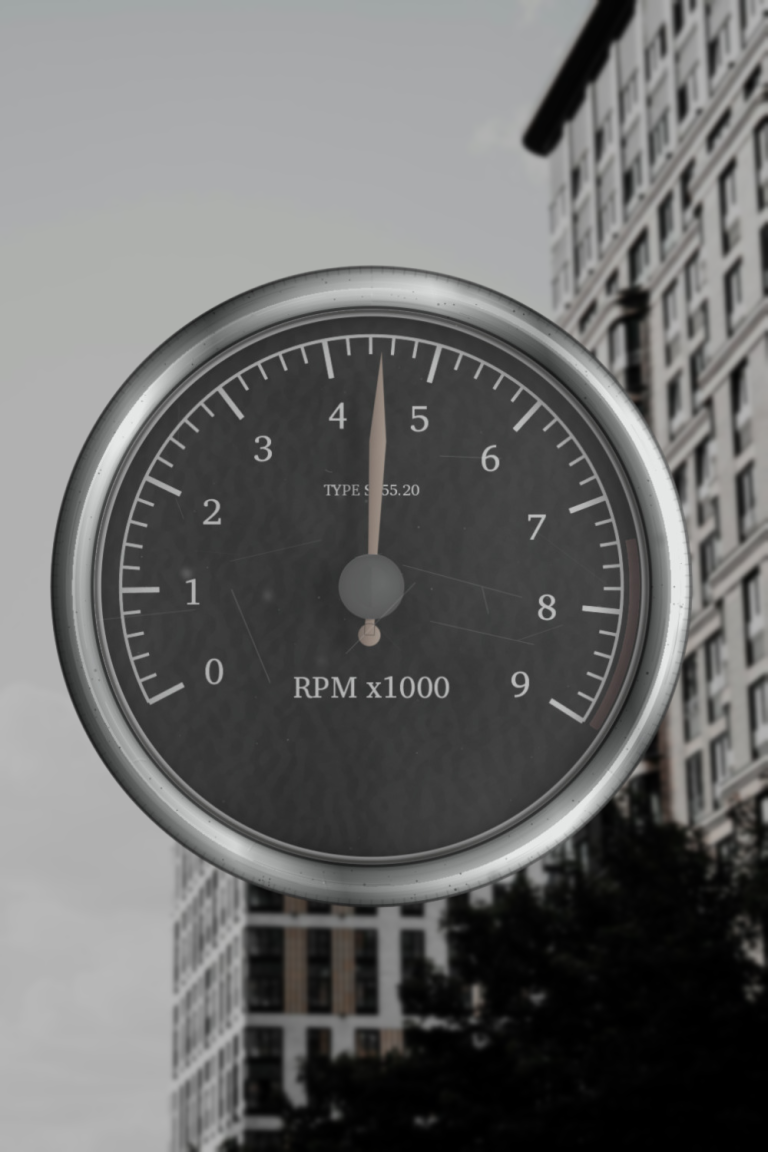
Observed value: 4500,rpm
